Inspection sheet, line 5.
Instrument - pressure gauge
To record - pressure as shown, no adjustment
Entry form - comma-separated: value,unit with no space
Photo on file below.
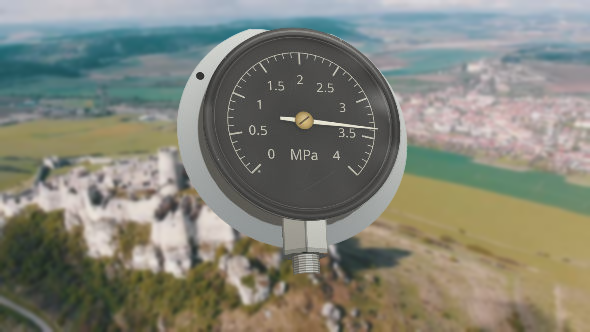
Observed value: 3.4,MPa
